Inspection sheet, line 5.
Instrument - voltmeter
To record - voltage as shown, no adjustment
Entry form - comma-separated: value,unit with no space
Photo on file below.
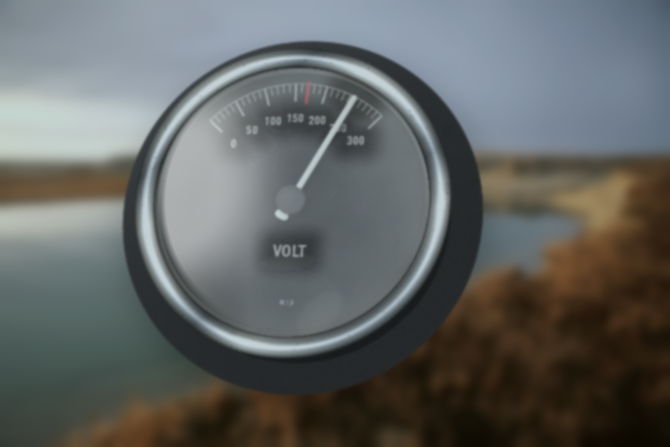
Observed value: 250,V
